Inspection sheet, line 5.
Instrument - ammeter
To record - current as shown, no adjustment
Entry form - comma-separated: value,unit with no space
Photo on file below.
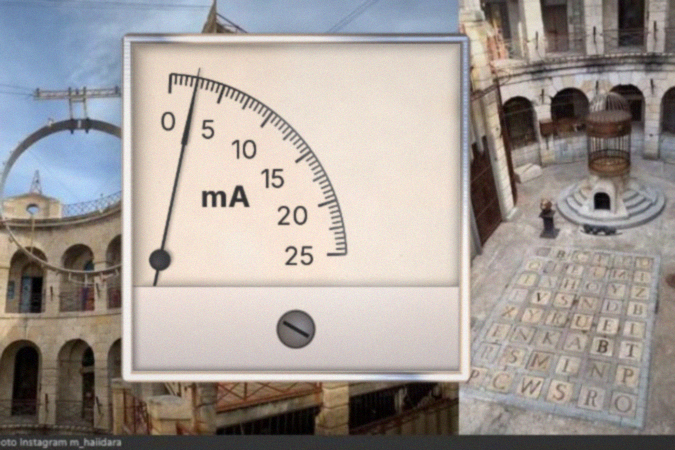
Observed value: 2.5,mA
